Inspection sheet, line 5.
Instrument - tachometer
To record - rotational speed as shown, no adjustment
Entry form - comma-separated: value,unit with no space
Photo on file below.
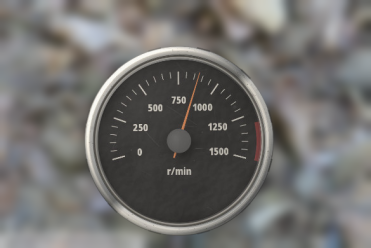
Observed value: 875,rpm
